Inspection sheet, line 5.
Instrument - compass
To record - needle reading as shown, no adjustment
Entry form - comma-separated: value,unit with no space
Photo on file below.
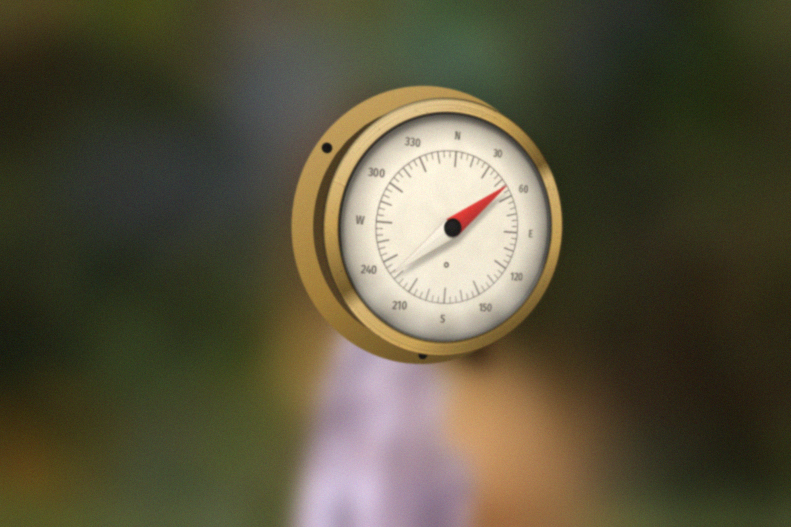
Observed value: 50,°
